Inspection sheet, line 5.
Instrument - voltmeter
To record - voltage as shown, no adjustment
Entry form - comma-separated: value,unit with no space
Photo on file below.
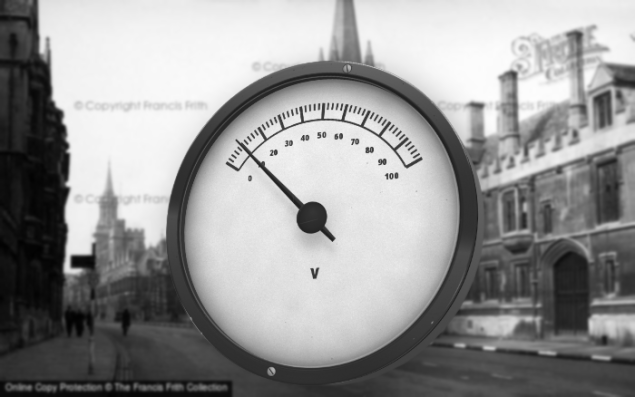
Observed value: 10,V
